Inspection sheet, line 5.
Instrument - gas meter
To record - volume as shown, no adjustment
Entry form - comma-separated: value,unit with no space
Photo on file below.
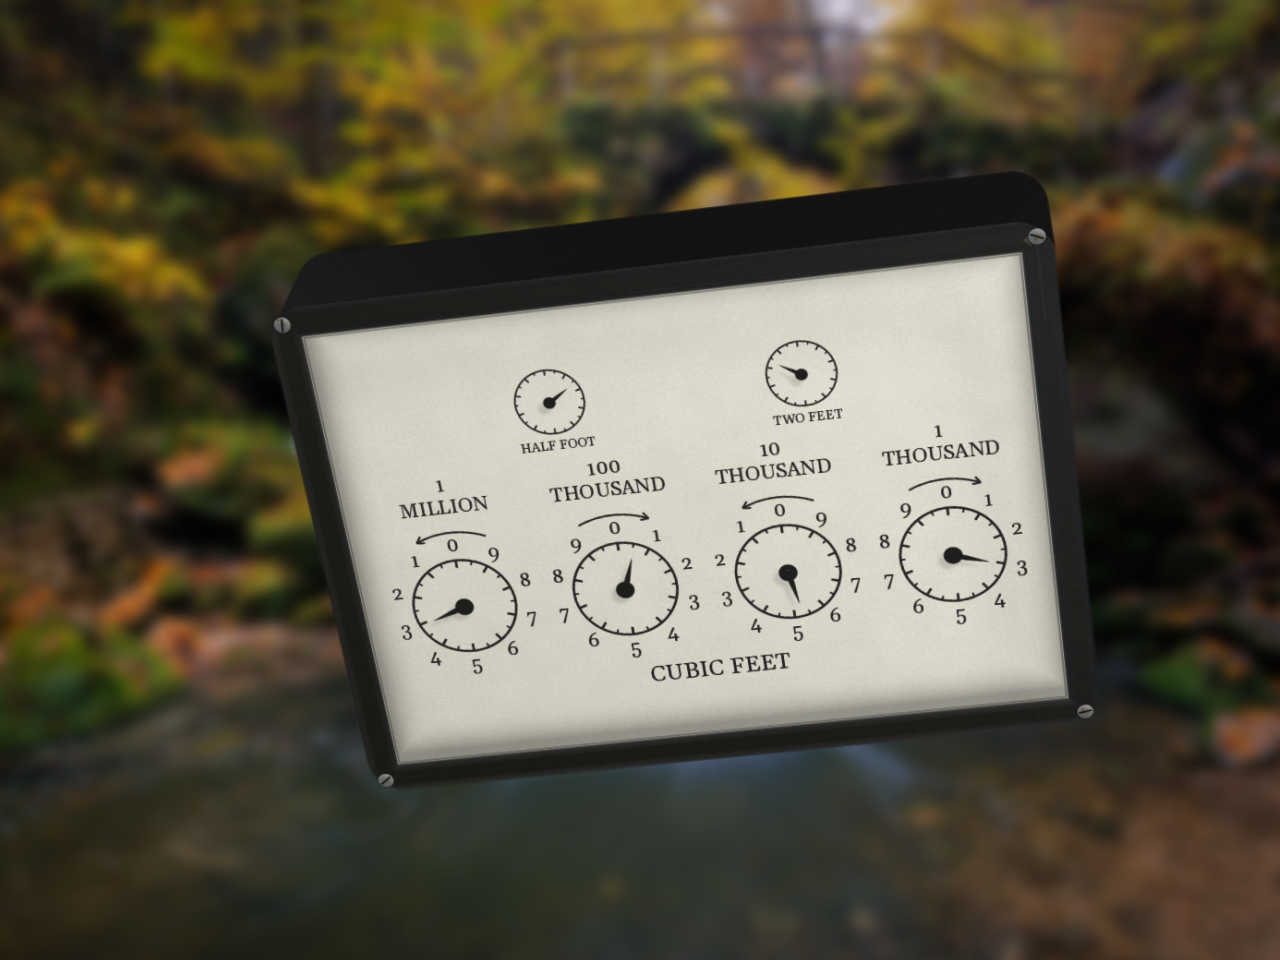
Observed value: 305300,ft³
